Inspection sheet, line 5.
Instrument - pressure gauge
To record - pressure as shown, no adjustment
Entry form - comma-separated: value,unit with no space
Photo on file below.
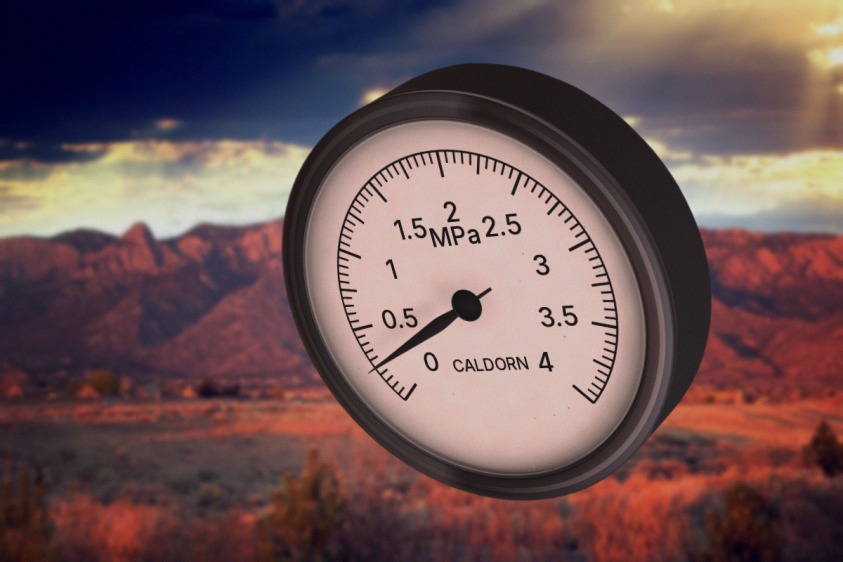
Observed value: 0.25,MPa
